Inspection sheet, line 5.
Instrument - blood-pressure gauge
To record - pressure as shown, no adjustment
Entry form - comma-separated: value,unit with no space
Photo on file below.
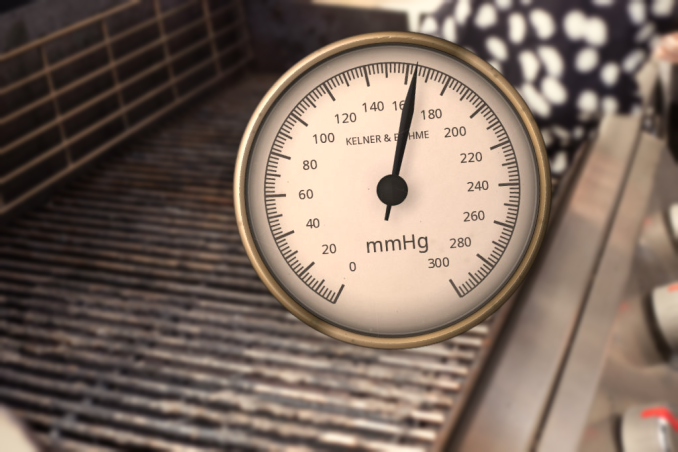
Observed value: 164,mmHg
